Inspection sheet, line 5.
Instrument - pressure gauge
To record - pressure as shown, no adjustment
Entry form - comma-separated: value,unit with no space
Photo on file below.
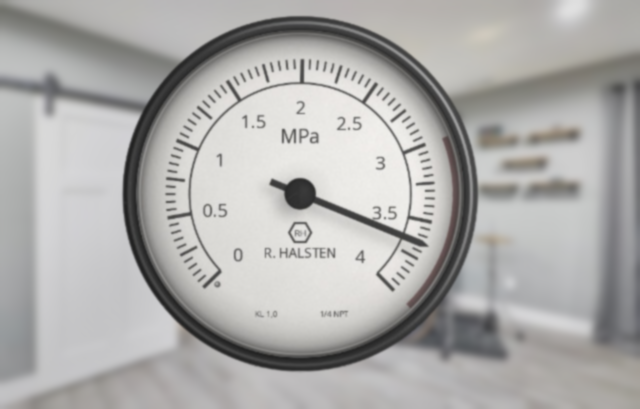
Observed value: 3.65,MPa
